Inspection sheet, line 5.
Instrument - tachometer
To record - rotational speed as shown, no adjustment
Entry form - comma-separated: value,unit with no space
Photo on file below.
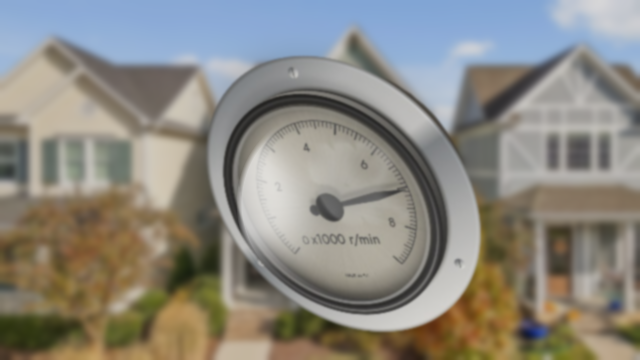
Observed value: 7000,rpm
